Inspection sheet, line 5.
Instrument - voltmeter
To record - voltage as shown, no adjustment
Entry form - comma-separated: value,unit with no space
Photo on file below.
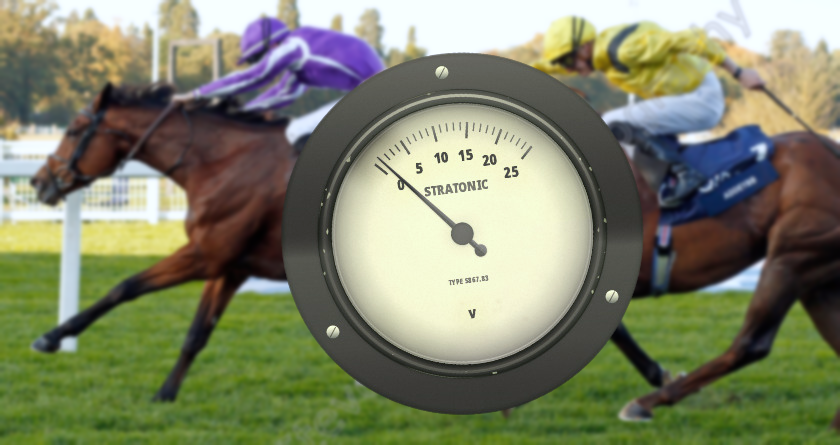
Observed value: 1,V
